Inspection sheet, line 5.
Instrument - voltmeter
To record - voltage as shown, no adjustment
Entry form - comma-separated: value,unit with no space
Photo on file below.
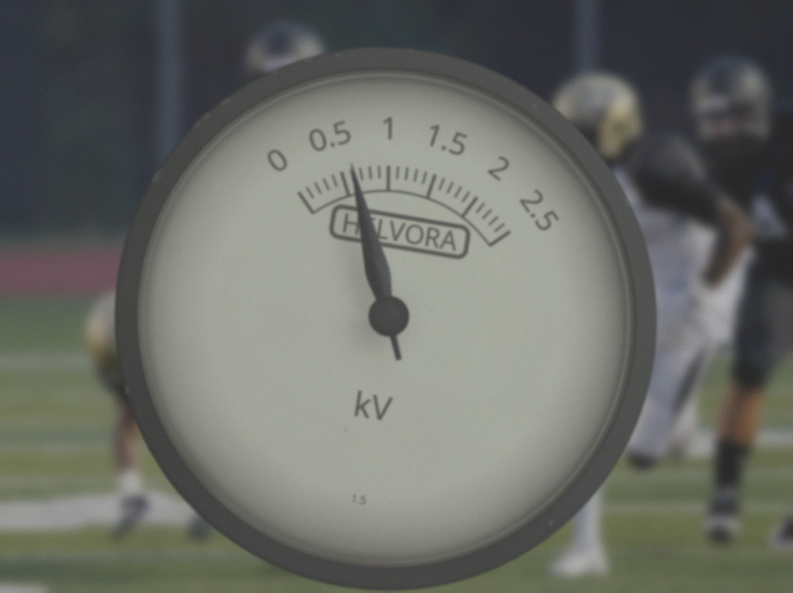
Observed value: 0.6,kV
